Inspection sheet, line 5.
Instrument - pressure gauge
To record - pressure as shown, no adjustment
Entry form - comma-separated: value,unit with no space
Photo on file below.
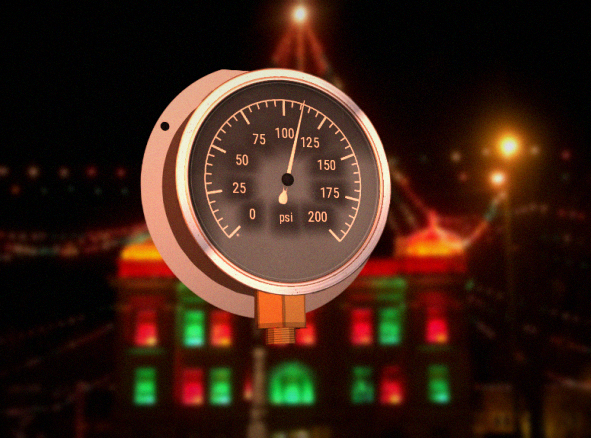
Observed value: 110,psi
